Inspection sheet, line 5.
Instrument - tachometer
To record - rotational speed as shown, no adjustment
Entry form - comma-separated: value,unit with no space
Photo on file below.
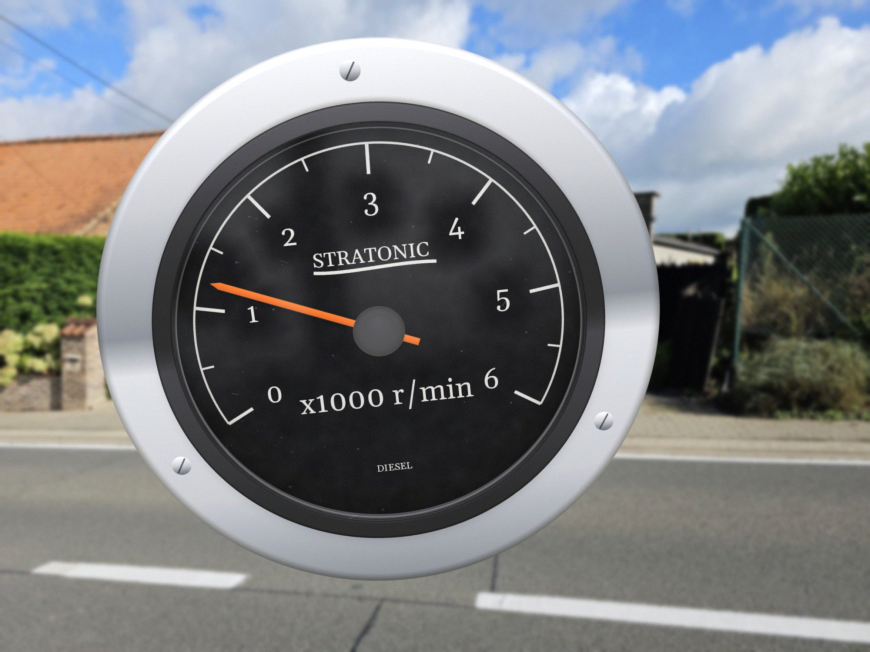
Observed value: 1250,rpm
